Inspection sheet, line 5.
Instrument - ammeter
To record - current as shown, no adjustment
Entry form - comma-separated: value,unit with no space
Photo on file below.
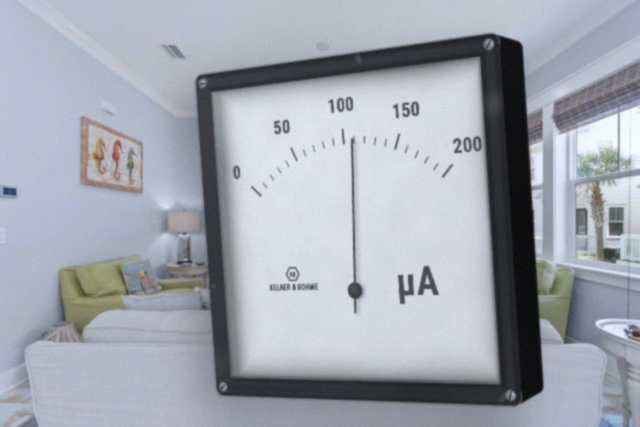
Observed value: 110,µA
